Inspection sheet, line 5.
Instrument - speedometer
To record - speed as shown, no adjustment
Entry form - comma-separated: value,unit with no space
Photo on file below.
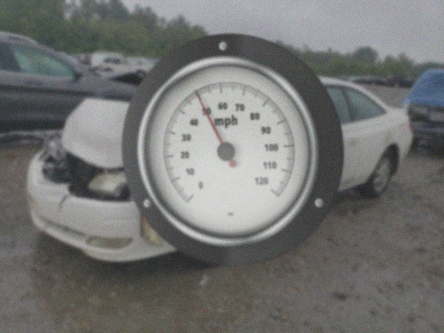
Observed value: 50,mph
